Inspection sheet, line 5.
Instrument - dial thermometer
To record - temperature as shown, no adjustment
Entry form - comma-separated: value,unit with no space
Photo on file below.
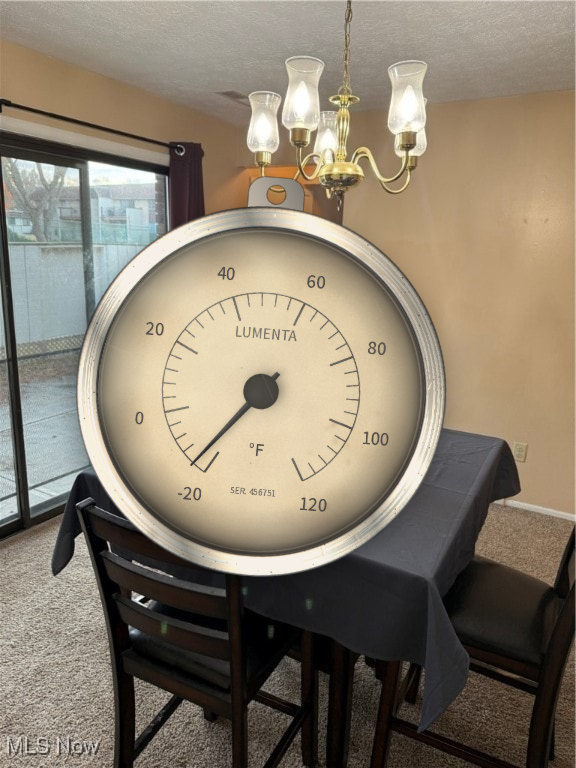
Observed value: -16,°F
